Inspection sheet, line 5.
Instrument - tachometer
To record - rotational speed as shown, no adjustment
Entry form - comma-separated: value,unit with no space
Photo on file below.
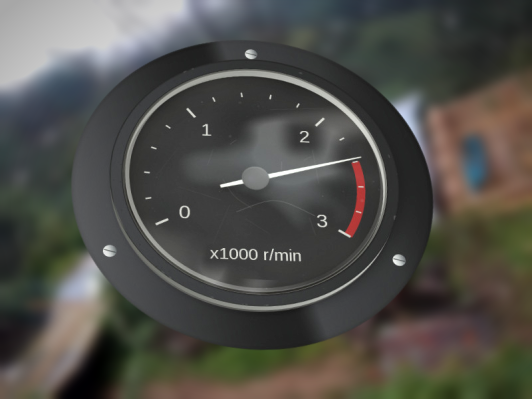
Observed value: 2400,rpm
